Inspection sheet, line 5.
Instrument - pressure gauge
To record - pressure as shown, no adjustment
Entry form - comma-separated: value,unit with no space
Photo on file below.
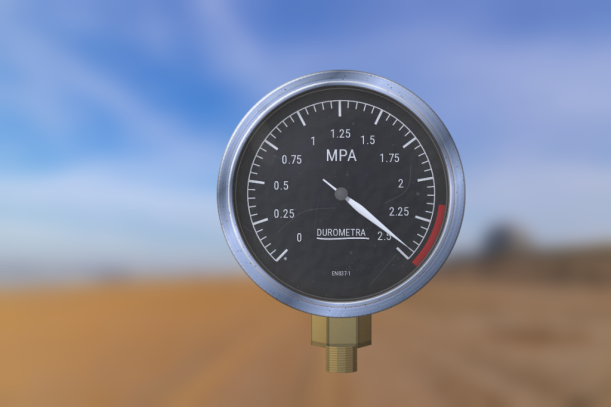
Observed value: 2.45,MPa
